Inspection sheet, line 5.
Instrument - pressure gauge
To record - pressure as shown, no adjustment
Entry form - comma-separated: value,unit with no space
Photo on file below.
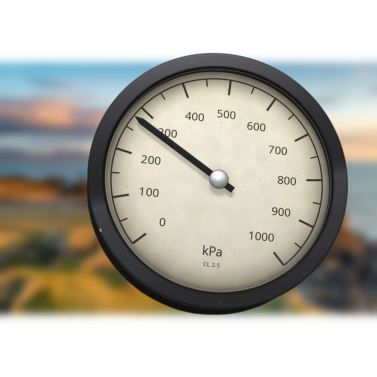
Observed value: 275,kPa
